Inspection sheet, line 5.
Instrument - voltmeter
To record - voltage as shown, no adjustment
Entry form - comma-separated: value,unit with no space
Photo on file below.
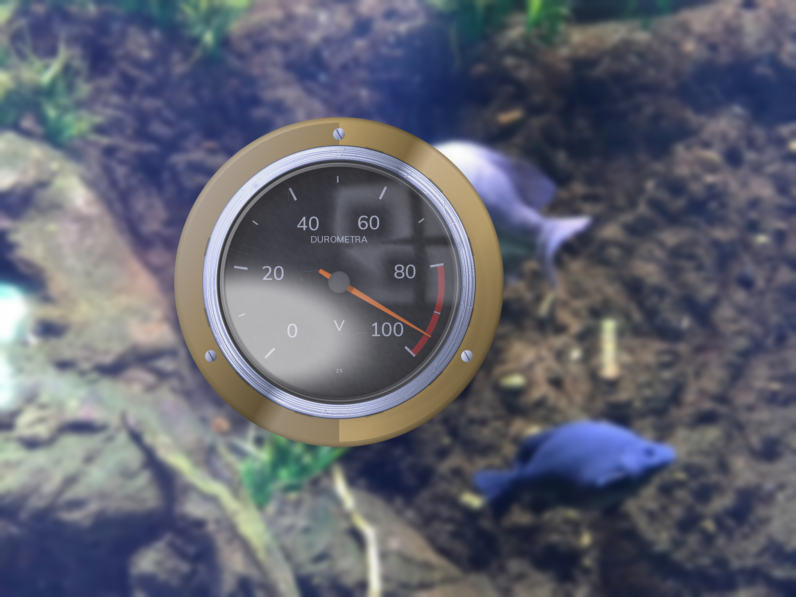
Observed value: 95,V
